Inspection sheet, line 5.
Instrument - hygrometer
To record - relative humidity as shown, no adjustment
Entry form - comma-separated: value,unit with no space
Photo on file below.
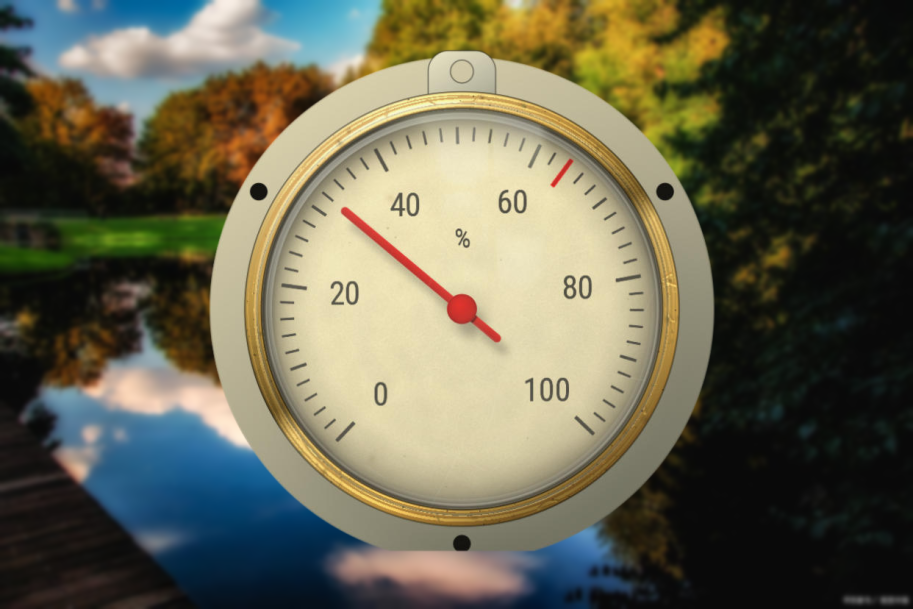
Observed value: 32,%
